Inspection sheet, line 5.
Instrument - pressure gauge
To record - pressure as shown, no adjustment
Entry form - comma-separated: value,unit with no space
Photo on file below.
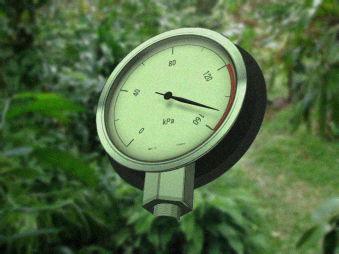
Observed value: 150,kPa
